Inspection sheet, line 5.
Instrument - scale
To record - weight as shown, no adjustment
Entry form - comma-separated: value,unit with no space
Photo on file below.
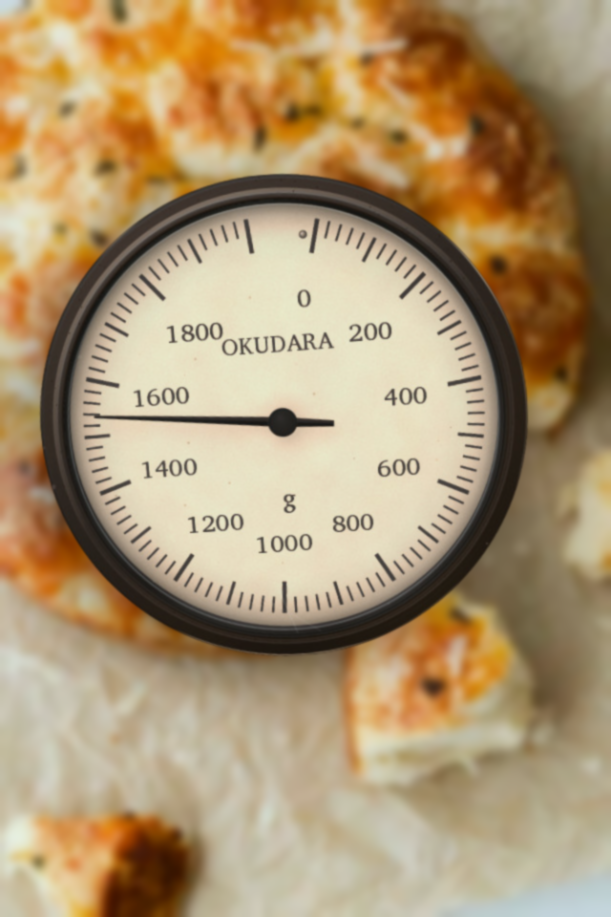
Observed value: 1540,g
